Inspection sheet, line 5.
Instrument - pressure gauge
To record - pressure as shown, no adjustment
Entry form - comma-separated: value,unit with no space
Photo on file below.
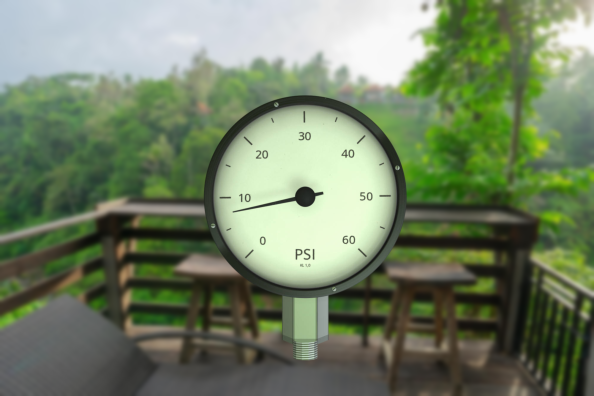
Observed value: 7.5,psi
